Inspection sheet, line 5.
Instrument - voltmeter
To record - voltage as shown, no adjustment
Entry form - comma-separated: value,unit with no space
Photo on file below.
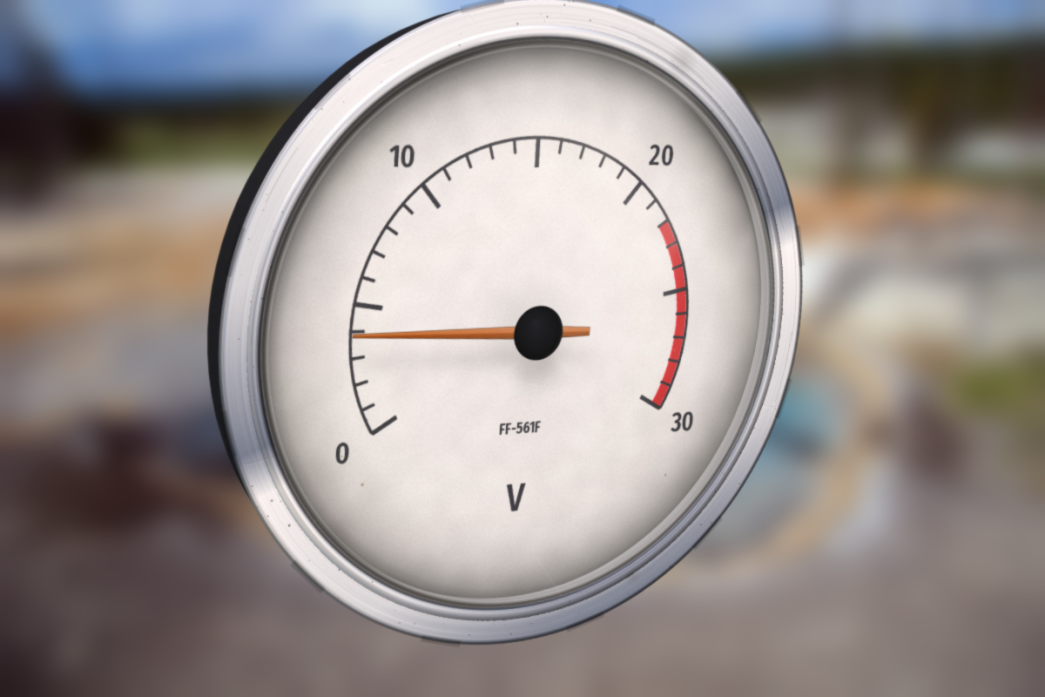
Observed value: 4,V
